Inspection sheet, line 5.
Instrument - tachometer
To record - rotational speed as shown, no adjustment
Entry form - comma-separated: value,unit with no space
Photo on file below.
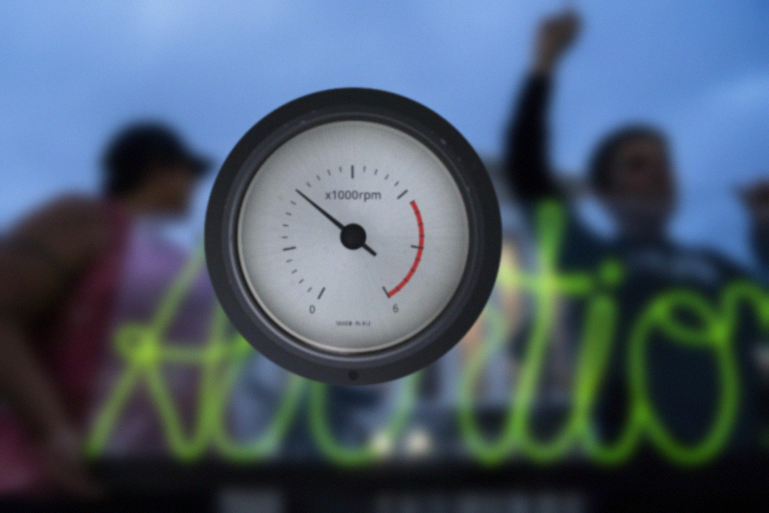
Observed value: 2000,rpm
